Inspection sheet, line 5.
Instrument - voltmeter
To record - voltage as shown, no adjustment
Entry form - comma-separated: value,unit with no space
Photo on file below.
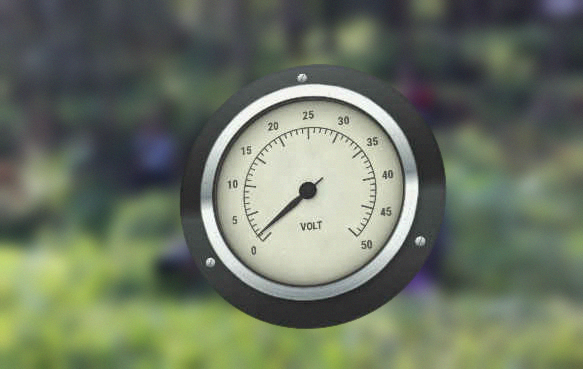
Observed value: 1,V
